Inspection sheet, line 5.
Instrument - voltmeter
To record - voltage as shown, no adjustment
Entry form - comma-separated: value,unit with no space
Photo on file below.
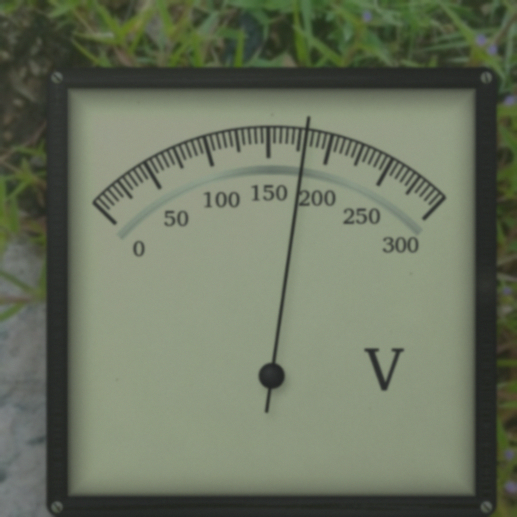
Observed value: 180,V
